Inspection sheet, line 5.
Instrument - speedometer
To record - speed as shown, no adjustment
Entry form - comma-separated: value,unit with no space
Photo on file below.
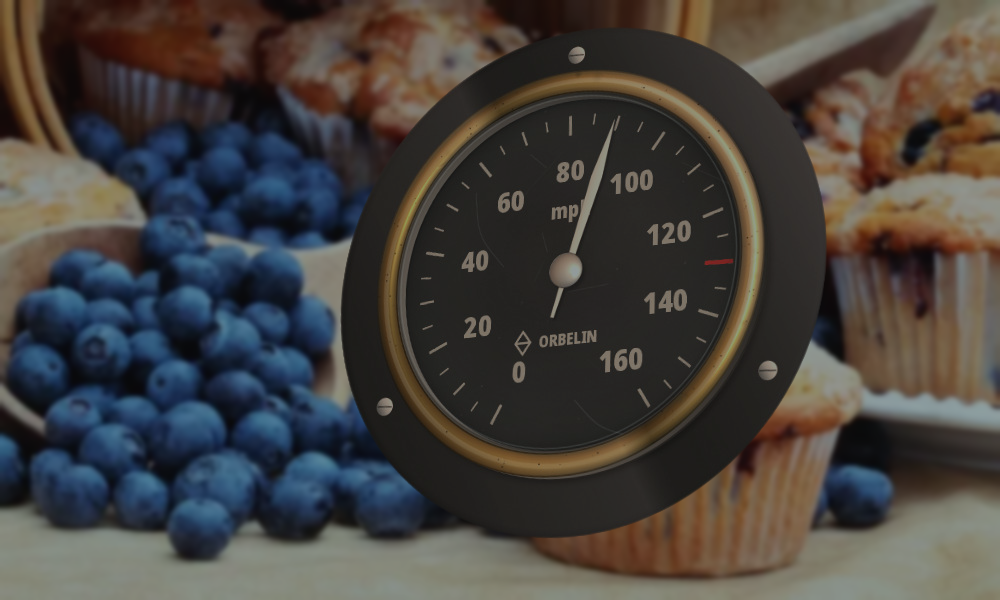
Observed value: 90,mph
